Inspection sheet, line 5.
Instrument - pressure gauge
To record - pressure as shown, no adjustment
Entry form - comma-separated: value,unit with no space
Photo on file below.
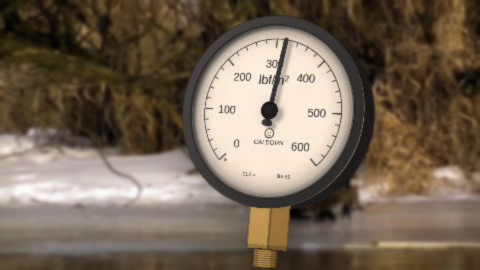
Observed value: 320,psi
